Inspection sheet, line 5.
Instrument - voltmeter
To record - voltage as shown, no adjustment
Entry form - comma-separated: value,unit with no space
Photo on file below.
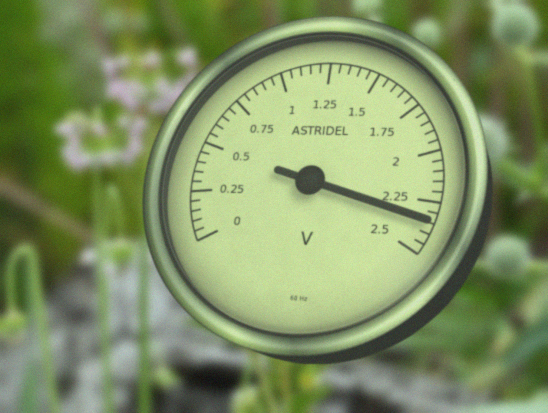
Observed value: 2.35,V
